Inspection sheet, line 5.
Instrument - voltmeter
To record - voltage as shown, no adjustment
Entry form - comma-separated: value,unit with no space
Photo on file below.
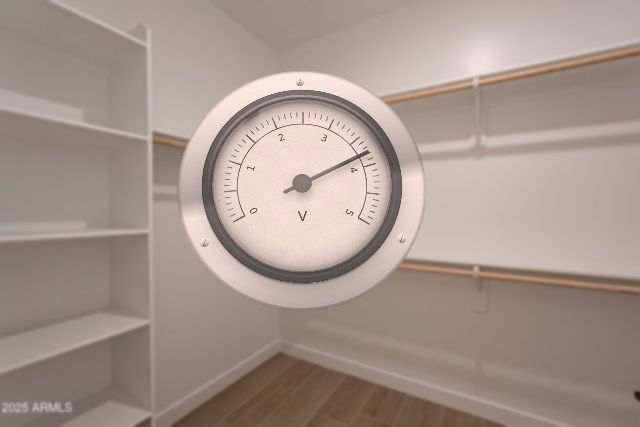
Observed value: 3.8,V
